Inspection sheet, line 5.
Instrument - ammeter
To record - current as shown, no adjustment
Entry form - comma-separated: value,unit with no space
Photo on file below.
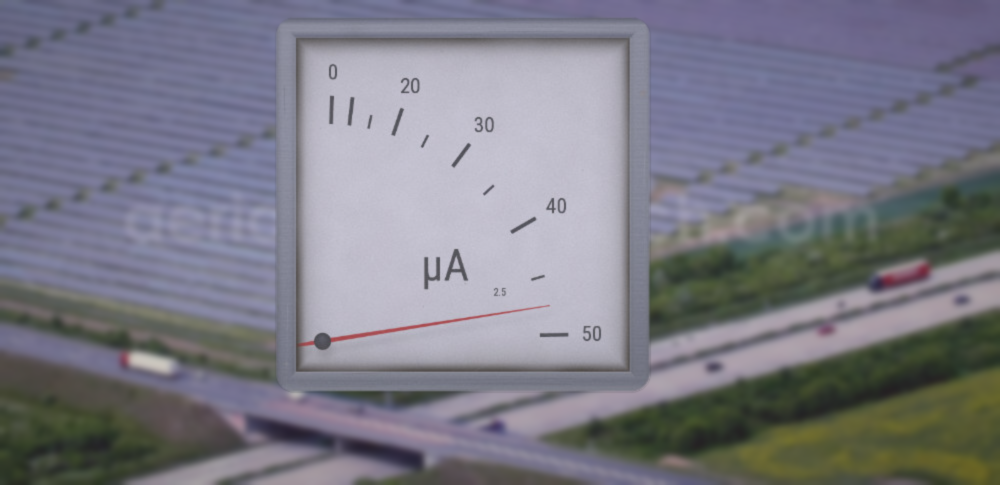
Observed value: 47.5,µA
